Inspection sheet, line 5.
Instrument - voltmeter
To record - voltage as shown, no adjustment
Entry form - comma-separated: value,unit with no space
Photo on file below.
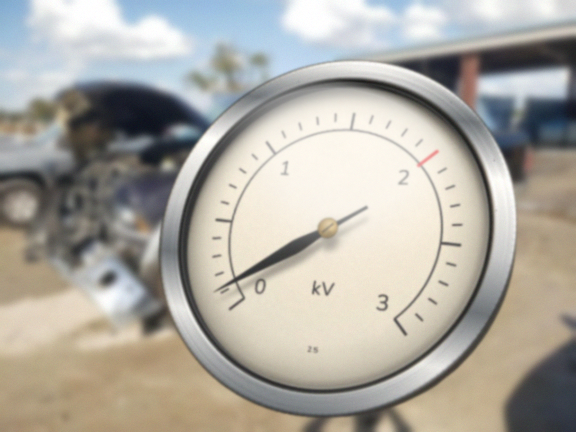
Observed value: 0.1,kV
